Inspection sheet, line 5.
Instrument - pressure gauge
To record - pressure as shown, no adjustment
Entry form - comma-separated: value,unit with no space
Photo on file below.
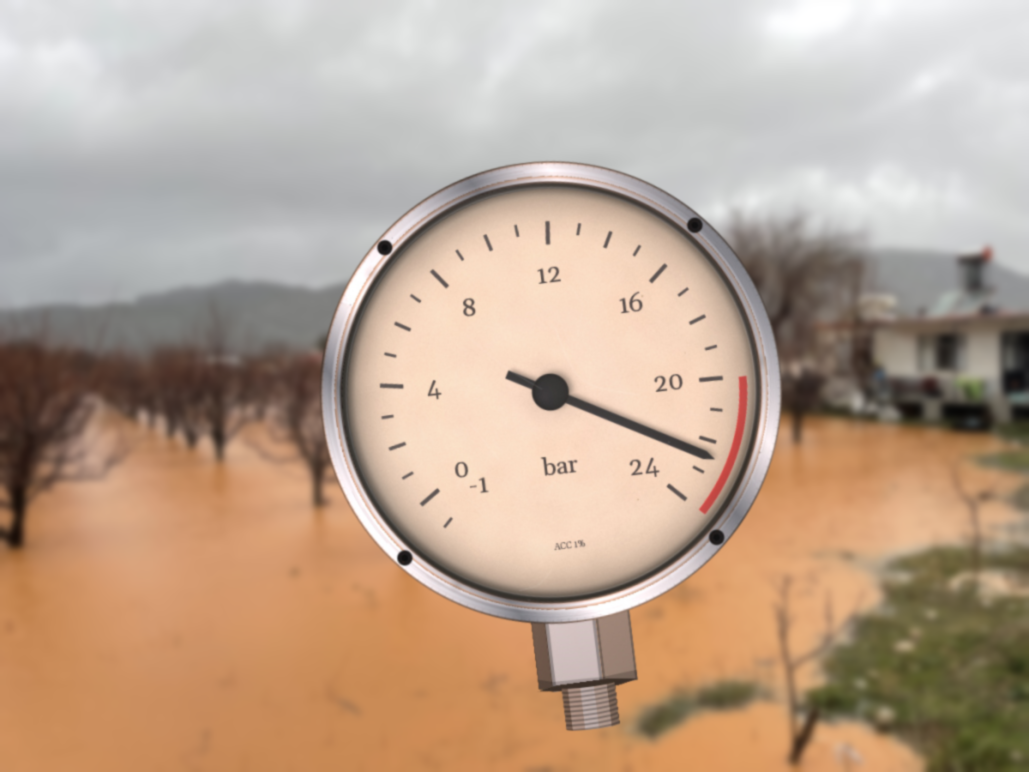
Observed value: 22.5,bar
